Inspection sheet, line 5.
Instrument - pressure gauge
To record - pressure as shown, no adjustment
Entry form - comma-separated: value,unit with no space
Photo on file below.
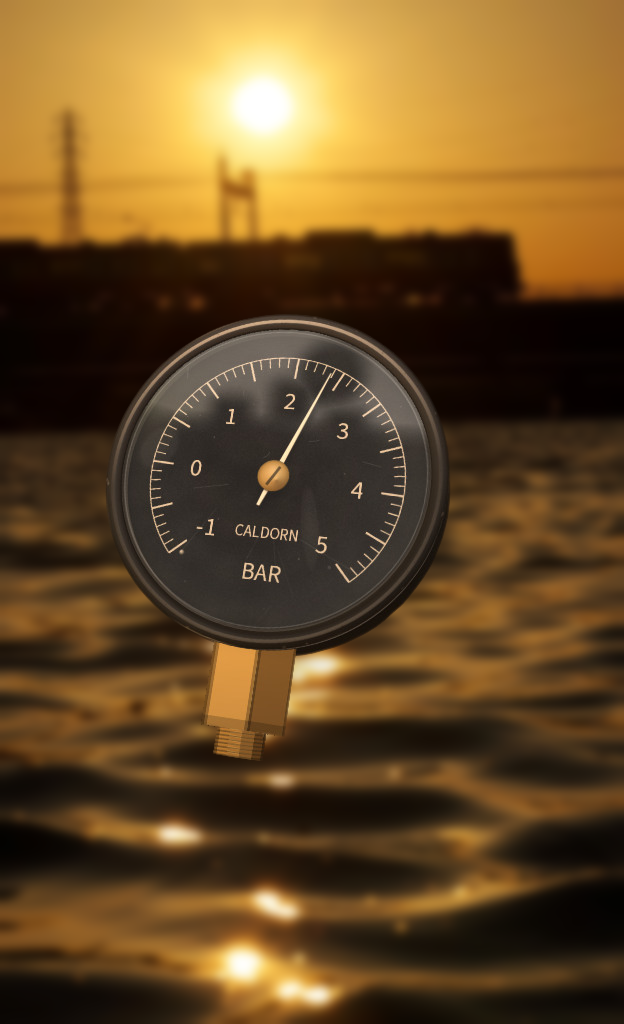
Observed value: 2.4,bar
